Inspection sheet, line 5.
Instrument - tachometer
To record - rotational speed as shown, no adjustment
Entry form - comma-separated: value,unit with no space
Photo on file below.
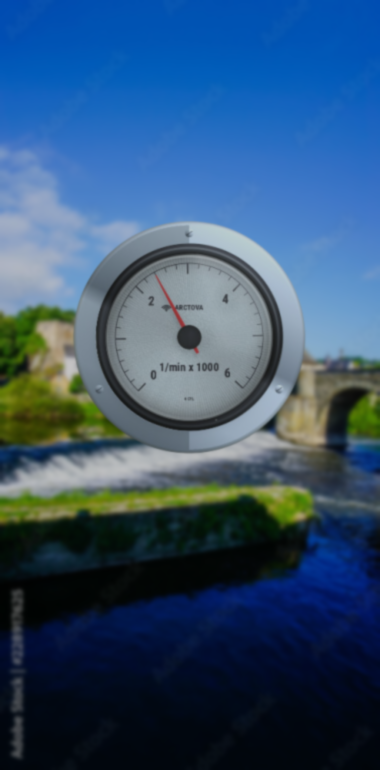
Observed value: 2400,rpm
